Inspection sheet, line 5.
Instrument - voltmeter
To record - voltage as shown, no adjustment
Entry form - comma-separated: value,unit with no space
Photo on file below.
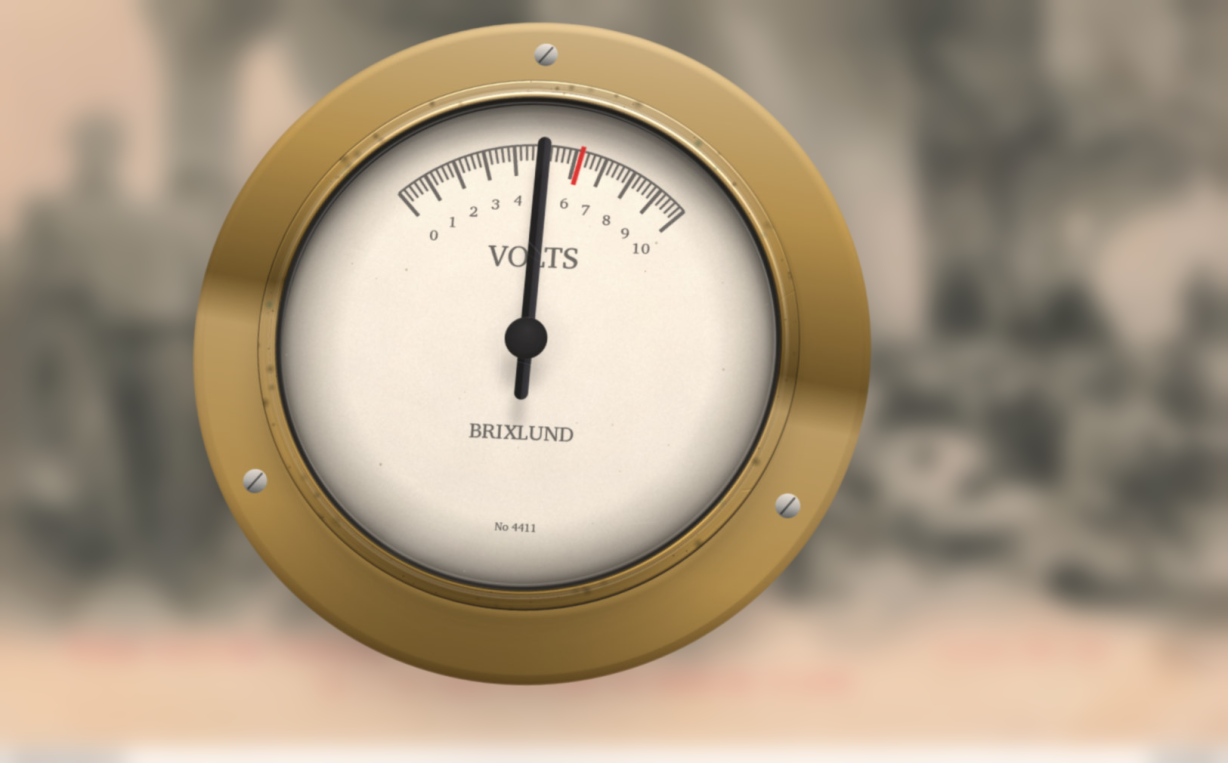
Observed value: 5,V
